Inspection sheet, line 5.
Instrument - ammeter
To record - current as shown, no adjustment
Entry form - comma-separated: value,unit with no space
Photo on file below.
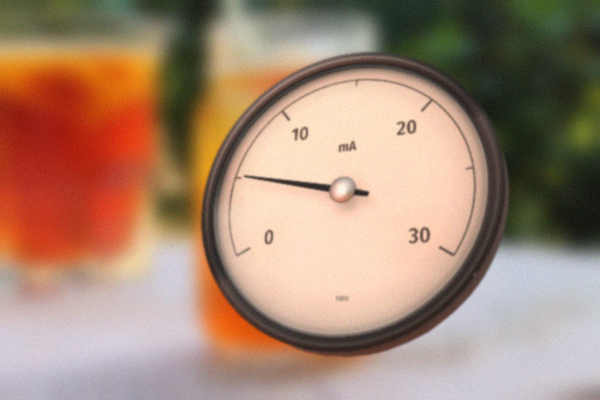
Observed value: 5,mA
